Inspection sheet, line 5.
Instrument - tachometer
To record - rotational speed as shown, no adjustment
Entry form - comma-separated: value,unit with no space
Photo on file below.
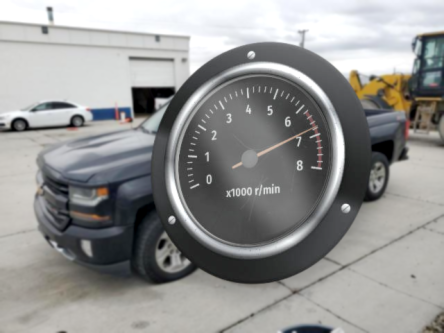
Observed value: 6800,rpm
